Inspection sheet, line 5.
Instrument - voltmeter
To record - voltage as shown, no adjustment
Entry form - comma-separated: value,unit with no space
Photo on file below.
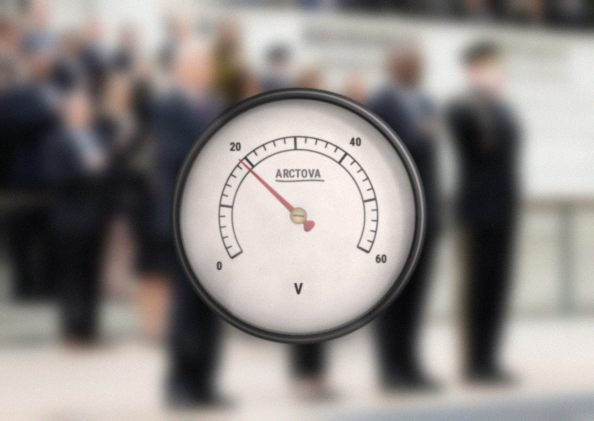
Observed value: 19,V
